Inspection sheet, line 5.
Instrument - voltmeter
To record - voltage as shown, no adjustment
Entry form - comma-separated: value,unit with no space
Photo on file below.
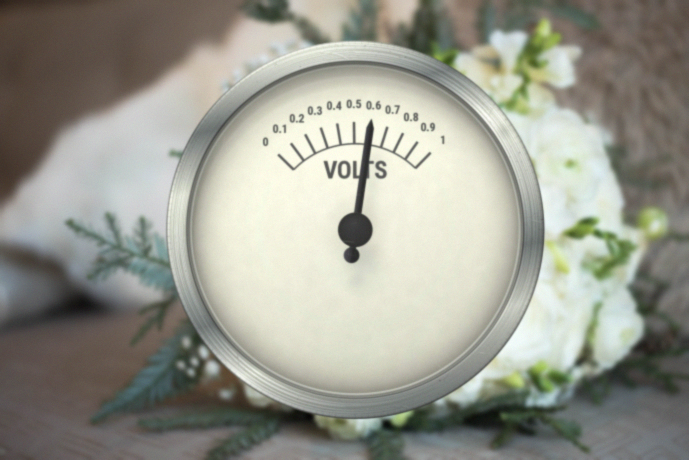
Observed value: 0.6,V
